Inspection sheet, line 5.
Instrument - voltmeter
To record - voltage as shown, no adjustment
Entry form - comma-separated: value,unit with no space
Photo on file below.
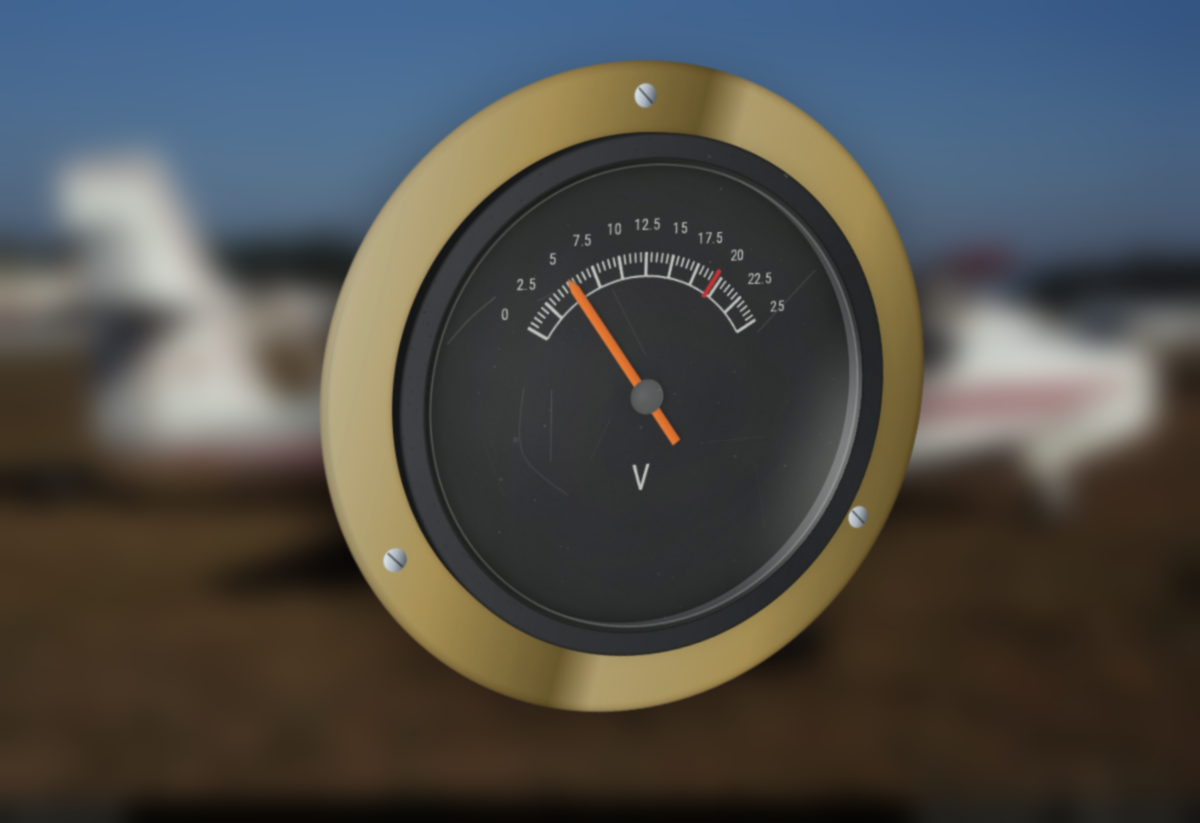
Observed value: 5,V
